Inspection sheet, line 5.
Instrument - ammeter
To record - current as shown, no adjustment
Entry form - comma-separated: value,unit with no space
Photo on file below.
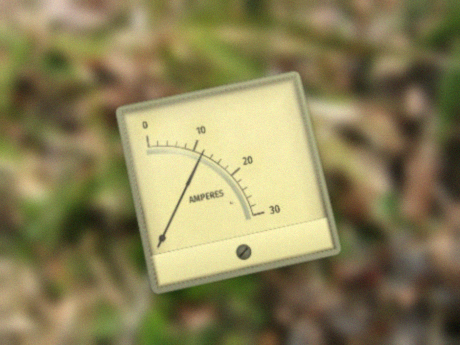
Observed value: 12,A
